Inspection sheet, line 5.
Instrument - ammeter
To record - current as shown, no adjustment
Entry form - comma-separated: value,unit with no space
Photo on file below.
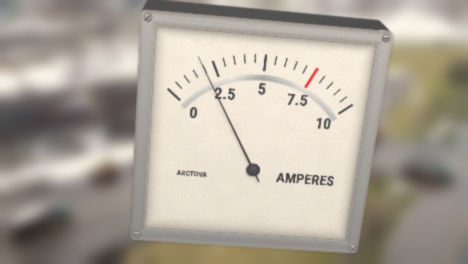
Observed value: 2,A
